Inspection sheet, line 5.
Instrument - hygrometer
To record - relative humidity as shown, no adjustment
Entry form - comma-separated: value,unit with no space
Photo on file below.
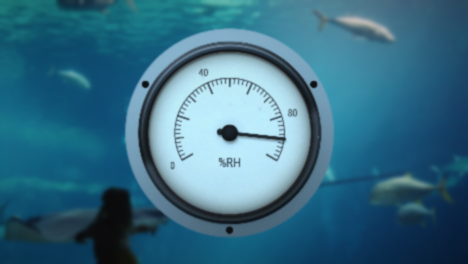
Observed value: 90,%
